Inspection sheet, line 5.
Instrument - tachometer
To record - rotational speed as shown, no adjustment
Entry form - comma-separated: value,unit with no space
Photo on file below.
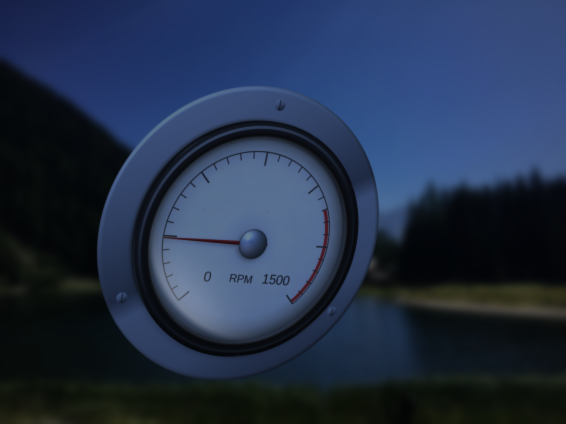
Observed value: 250,rpm
